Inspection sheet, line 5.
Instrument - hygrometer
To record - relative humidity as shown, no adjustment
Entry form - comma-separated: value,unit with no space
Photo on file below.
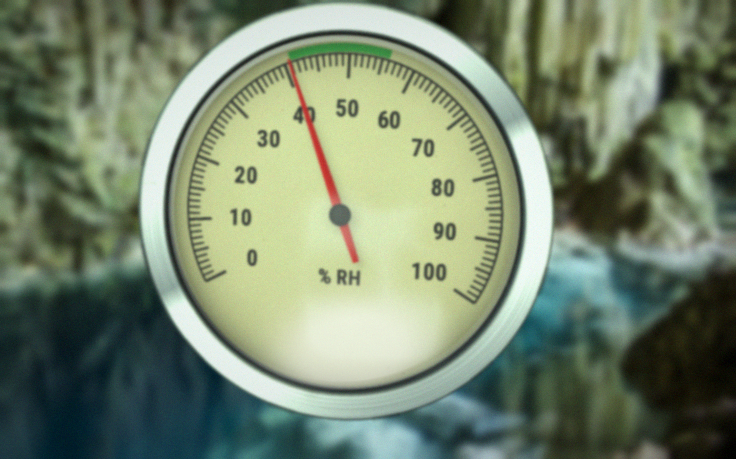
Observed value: 41,%
